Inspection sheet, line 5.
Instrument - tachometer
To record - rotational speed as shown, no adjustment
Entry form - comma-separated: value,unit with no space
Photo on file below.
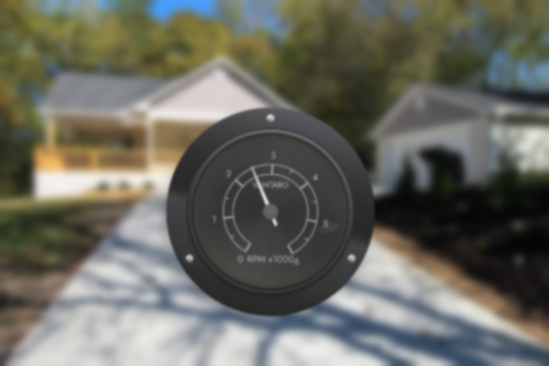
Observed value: 2500,rpm
